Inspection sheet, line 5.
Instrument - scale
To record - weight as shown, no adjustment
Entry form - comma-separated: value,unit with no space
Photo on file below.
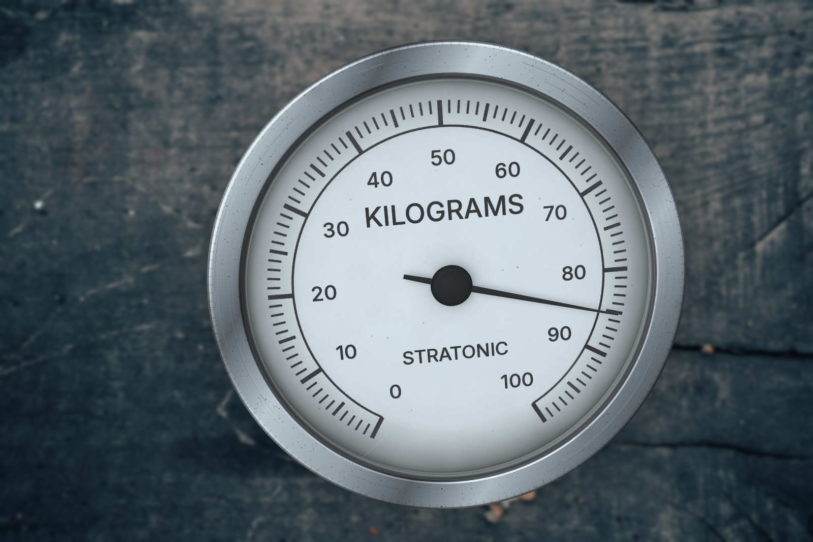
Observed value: 85,kg
